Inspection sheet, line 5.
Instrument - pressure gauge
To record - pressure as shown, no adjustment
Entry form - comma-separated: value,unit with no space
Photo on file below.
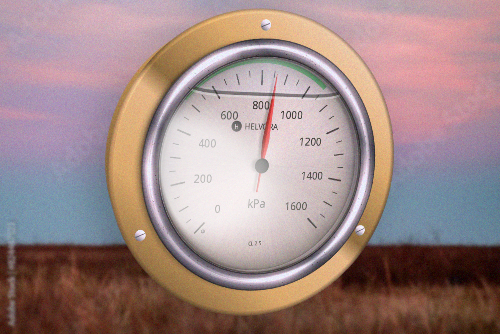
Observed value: 850,kPa
